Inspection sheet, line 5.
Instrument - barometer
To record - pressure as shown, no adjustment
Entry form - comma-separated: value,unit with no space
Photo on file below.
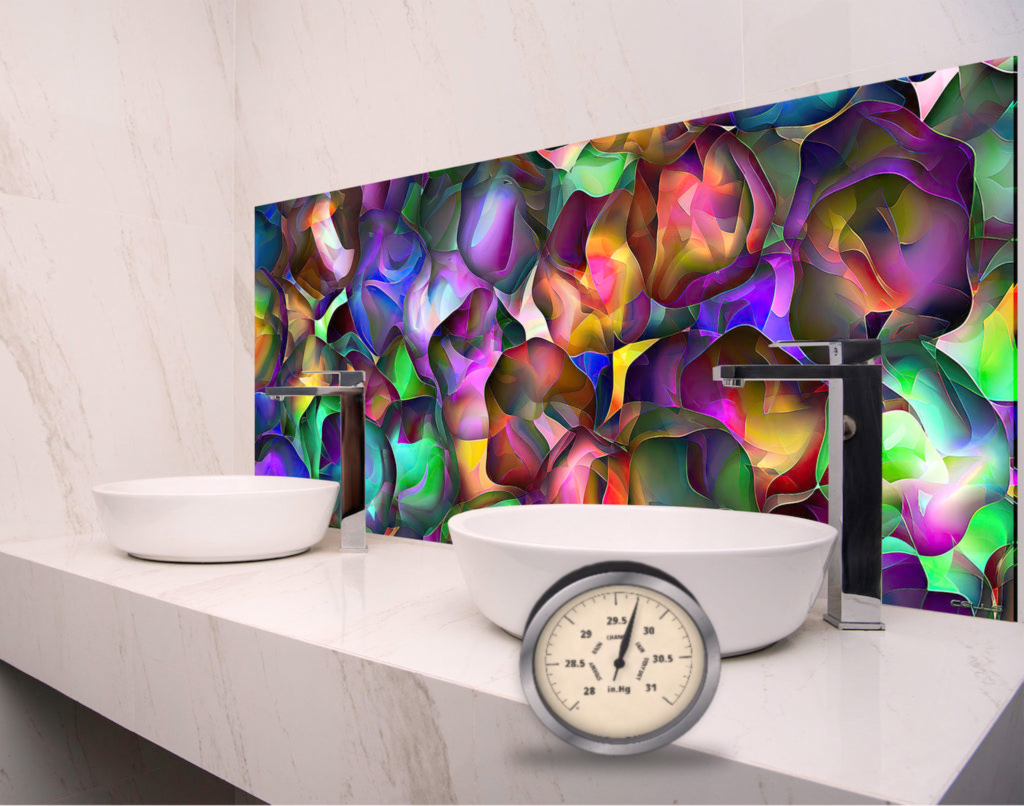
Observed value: 29.7,inHg
